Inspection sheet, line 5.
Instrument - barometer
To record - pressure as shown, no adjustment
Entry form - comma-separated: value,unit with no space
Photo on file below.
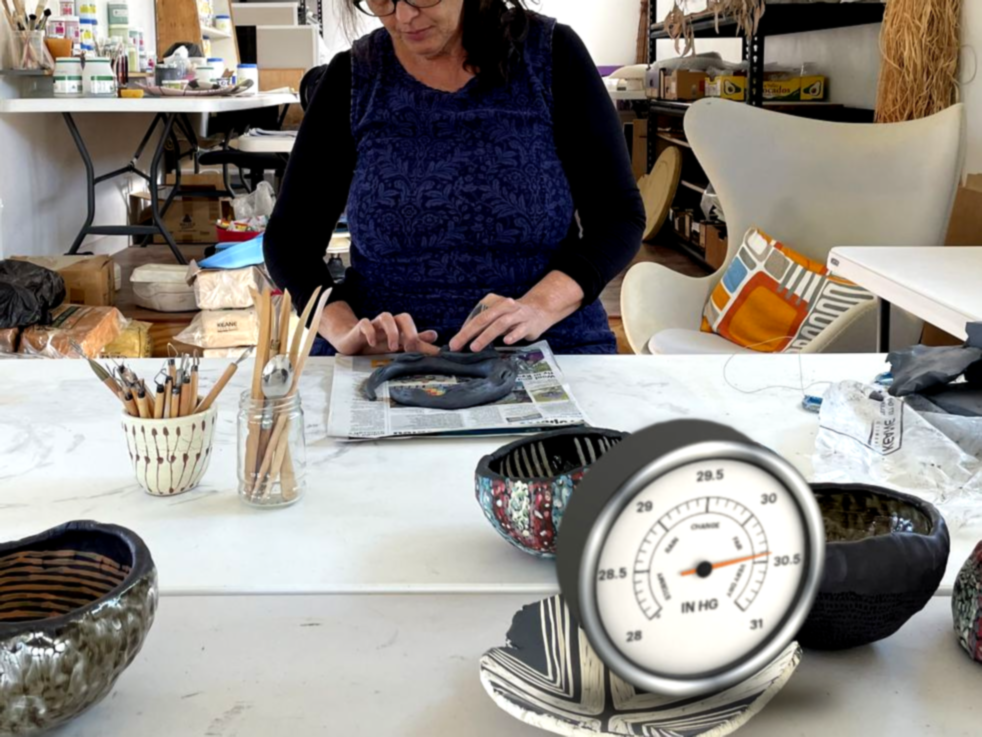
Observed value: 30.4,inHg
